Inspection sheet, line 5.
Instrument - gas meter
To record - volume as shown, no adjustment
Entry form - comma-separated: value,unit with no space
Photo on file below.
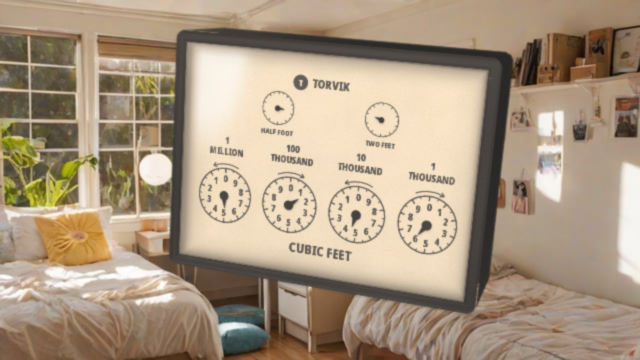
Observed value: 514600,ft³
